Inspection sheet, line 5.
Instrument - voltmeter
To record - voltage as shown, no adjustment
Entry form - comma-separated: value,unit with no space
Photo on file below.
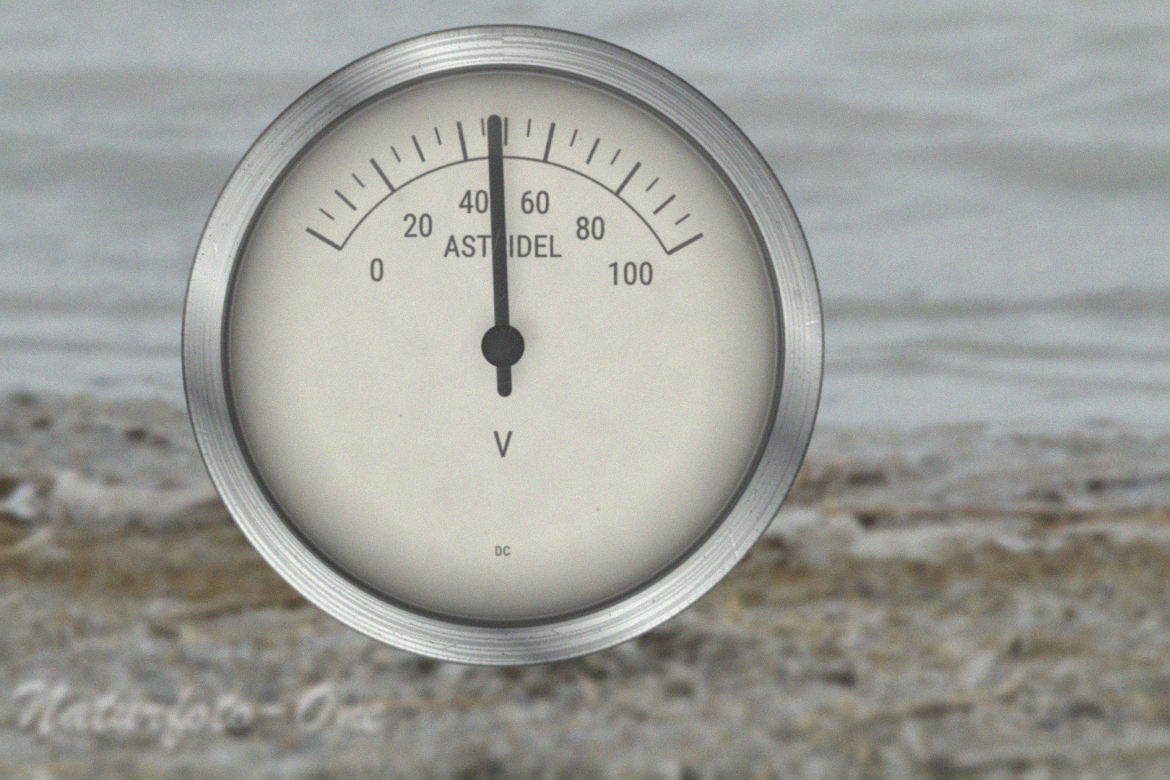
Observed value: 47.5,V
